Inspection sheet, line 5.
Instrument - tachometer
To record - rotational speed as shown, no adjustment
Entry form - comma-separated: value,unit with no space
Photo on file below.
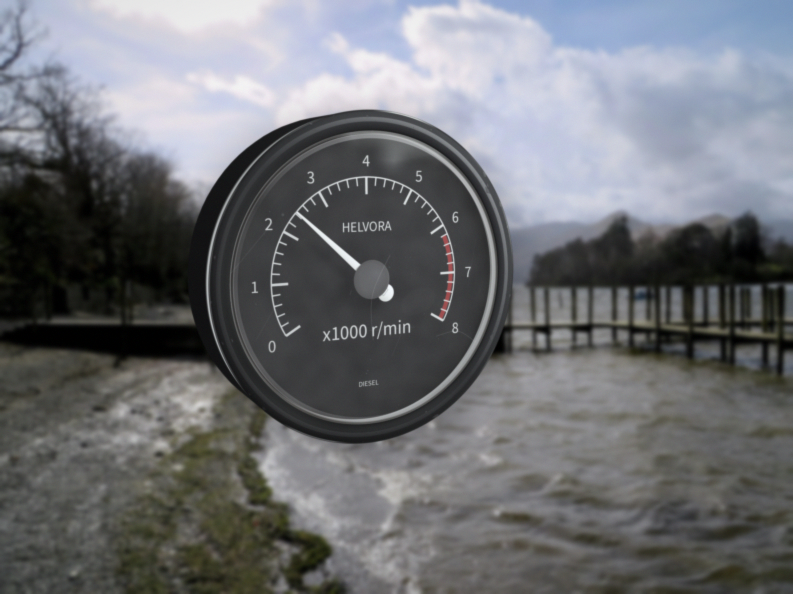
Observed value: 2400,rpm
